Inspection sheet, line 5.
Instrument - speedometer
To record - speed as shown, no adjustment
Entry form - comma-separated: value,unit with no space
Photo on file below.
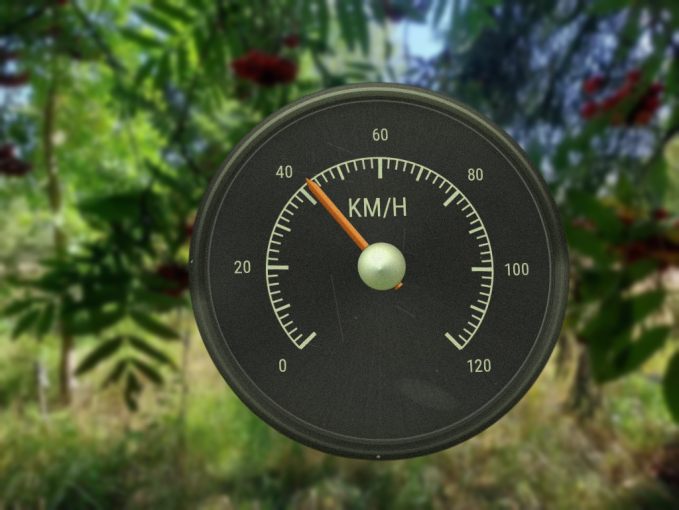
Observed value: 42,km/h
